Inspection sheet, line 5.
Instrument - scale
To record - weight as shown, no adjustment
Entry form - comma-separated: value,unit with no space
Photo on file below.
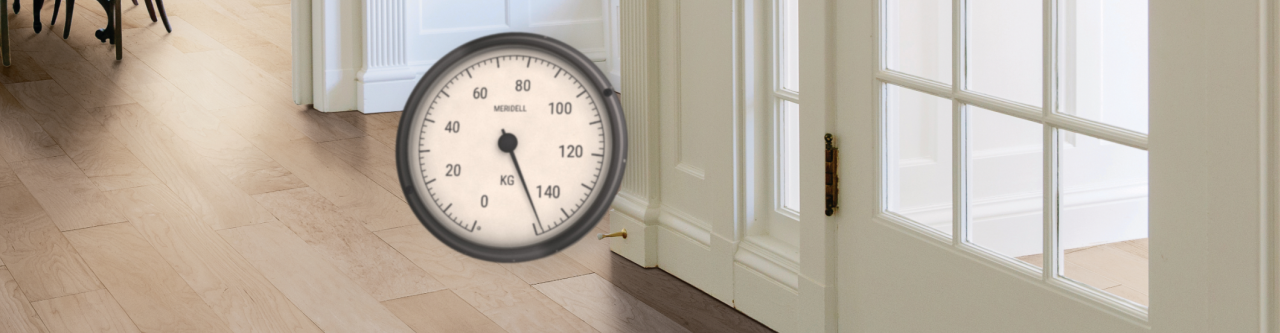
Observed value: 148,kg
